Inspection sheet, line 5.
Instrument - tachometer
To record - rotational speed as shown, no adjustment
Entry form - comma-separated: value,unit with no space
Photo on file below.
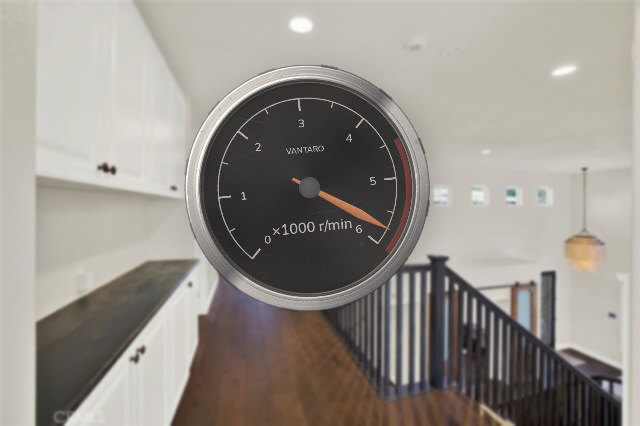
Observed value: 5750,rpm
